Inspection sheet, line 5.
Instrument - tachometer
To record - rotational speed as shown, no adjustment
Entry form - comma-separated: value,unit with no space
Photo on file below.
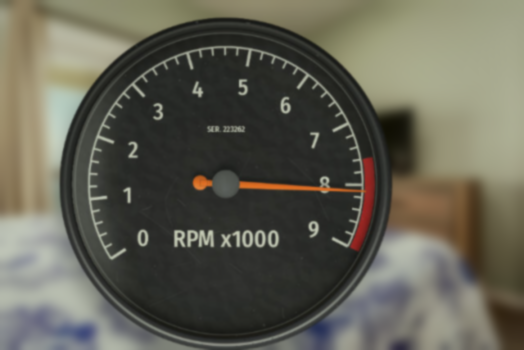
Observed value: 8100,rpm
